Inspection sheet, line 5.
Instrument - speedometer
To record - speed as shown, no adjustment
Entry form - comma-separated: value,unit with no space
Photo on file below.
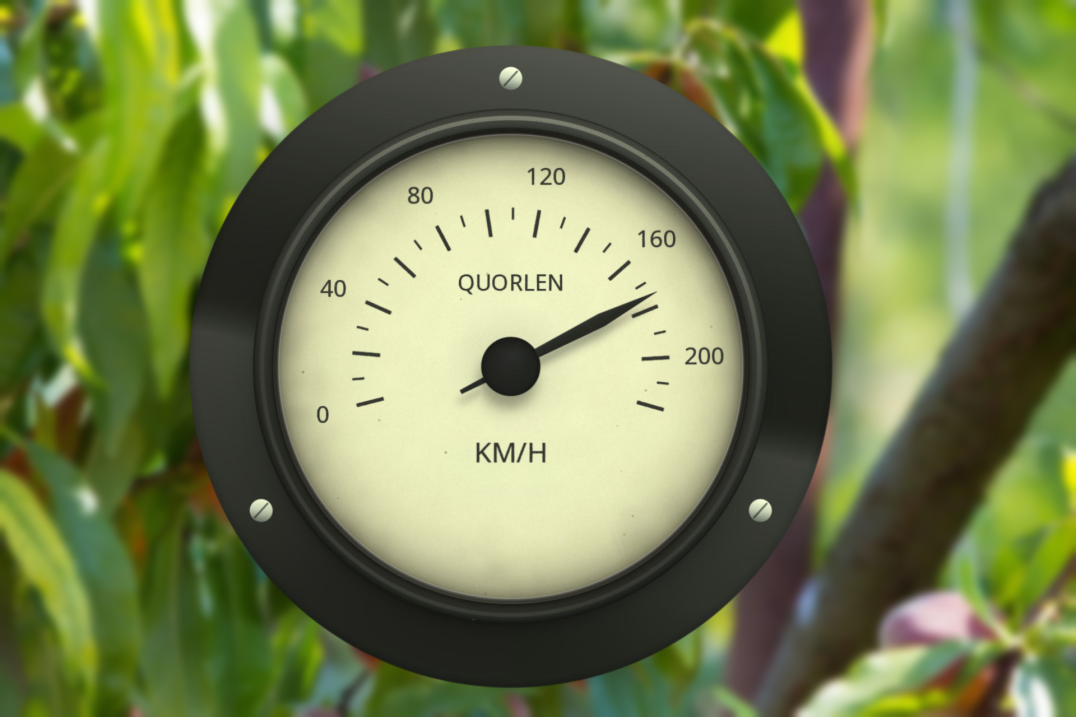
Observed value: 175,km/h
